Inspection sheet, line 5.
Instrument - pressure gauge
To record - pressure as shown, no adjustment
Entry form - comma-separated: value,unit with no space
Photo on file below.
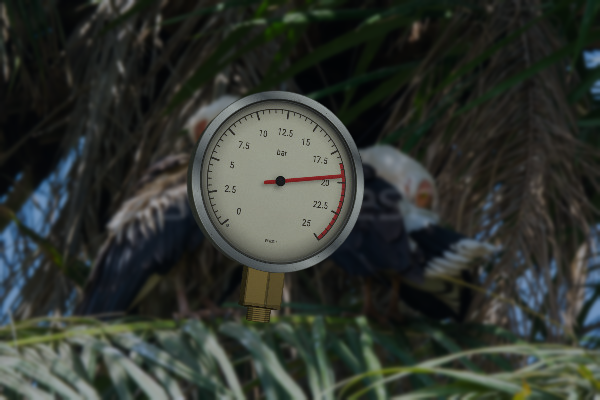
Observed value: 19.5,bar
